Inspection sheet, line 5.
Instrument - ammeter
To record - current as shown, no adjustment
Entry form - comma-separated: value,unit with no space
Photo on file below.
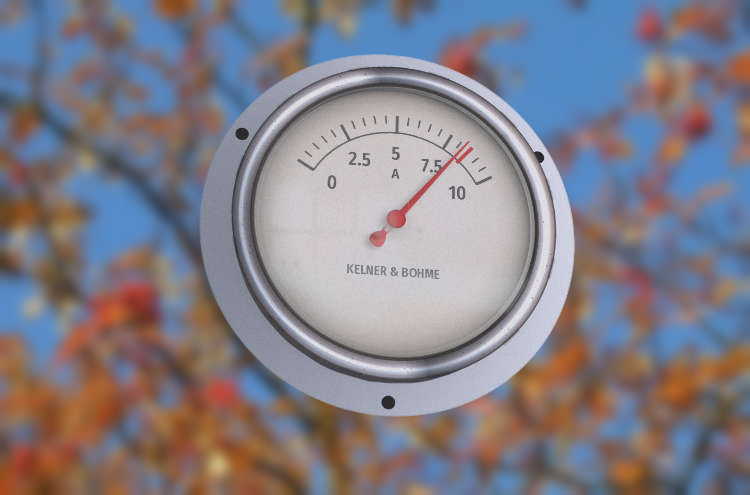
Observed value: 8.25,A
